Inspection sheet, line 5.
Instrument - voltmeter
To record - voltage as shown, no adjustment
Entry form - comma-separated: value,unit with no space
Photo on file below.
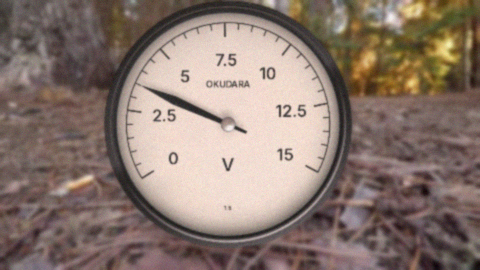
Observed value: 3.5,V
